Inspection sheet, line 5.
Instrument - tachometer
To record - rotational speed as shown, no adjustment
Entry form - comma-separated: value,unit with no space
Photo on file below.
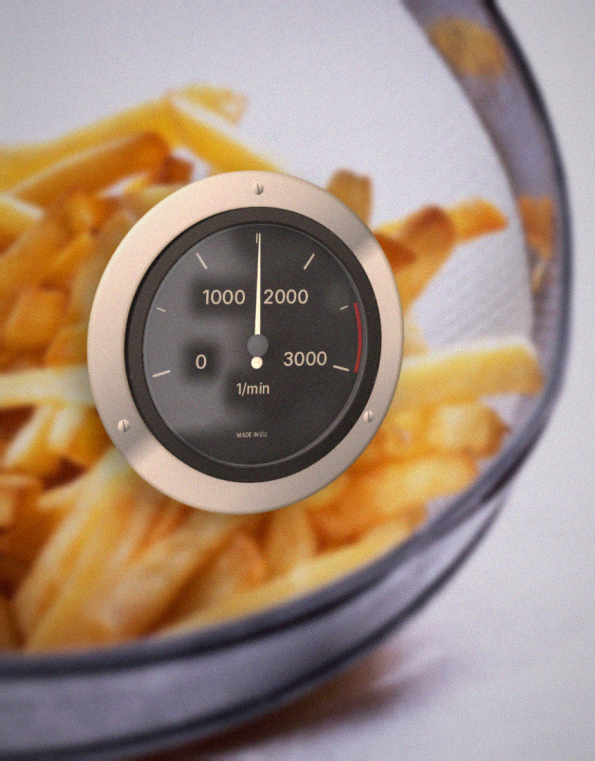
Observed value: 1500,rpm
